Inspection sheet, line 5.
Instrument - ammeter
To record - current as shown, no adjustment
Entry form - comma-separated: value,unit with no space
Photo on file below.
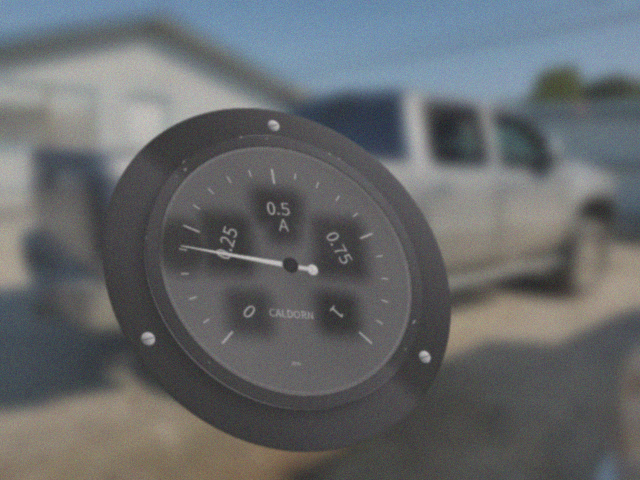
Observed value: 0.2,A
